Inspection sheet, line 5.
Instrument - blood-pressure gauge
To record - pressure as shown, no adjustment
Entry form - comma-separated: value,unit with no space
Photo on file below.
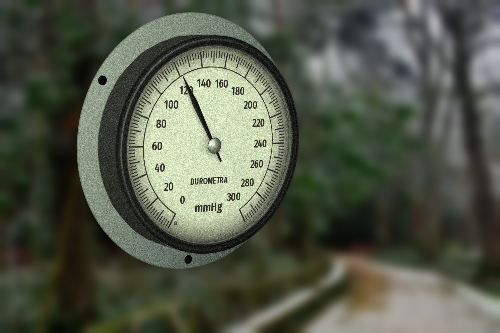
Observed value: 120,mmHg
